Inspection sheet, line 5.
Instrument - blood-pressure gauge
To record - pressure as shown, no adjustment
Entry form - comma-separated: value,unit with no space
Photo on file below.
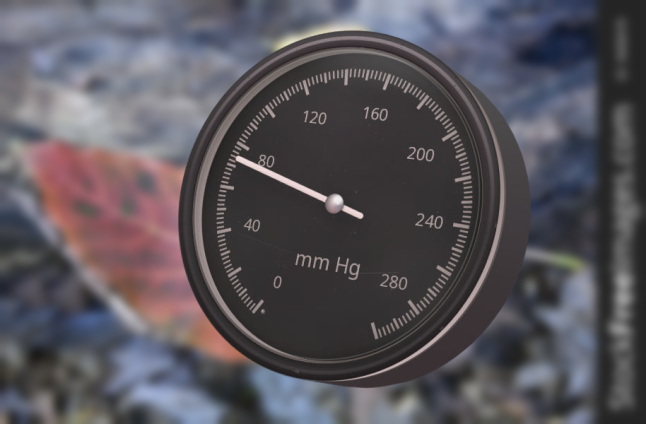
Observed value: 74,mmHg
